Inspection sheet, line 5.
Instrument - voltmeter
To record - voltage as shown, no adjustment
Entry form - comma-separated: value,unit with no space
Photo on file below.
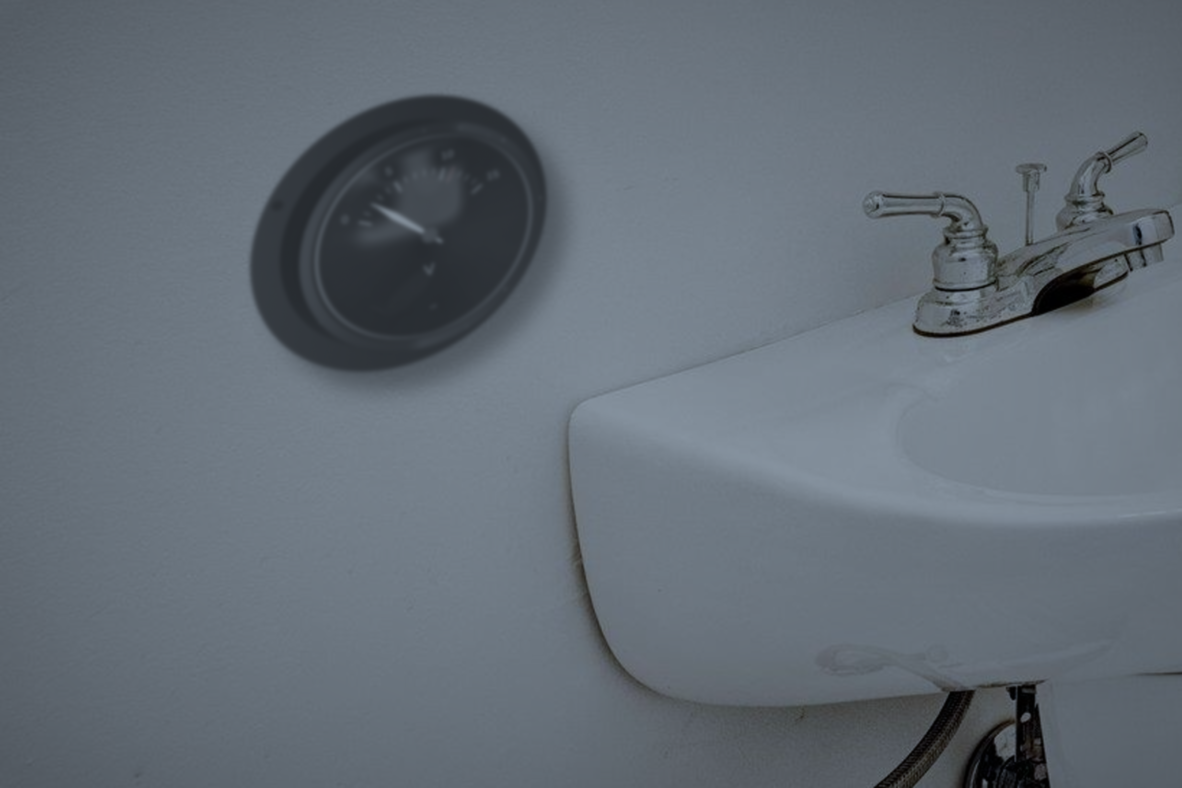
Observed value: 2,V
